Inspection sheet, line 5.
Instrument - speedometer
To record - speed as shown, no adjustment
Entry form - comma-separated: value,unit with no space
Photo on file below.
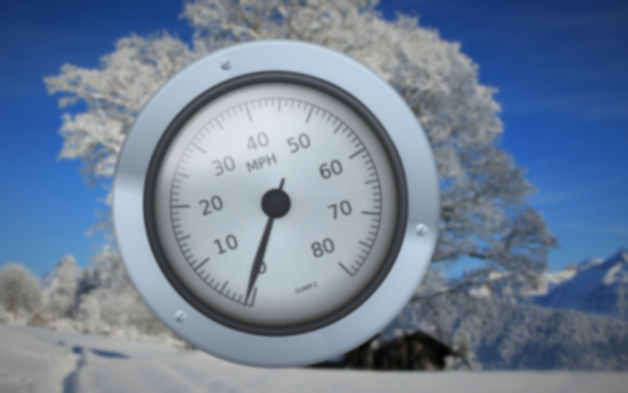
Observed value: 1,mph
